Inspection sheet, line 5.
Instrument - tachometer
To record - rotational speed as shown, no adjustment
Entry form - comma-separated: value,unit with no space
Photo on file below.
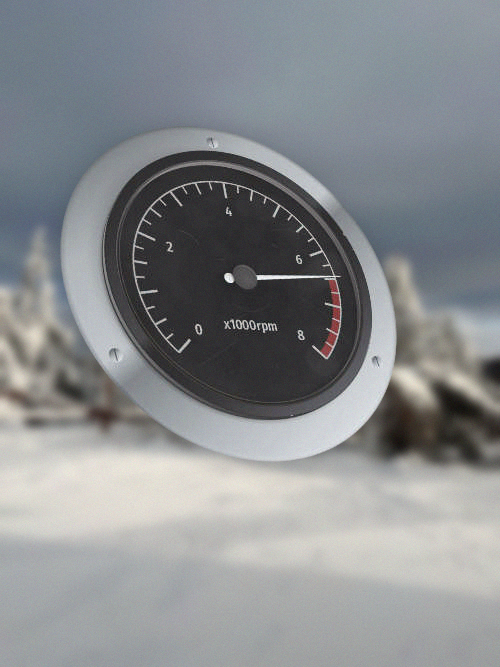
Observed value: 6500,rpm
